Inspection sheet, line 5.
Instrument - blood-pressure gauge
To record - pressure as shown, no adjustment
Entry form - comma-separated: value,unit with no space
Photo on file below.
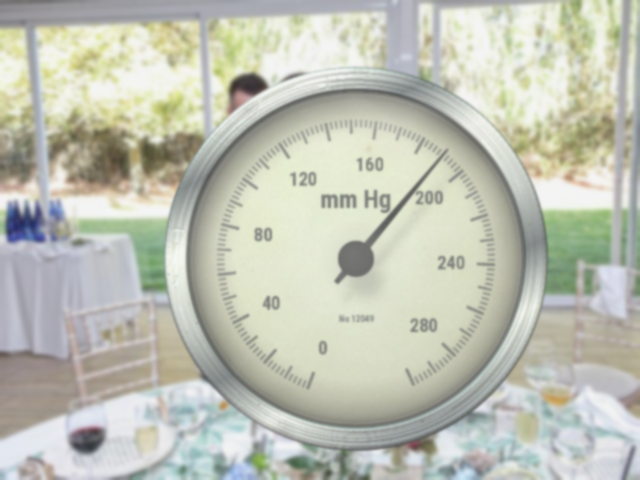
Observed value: 190,mmHg
